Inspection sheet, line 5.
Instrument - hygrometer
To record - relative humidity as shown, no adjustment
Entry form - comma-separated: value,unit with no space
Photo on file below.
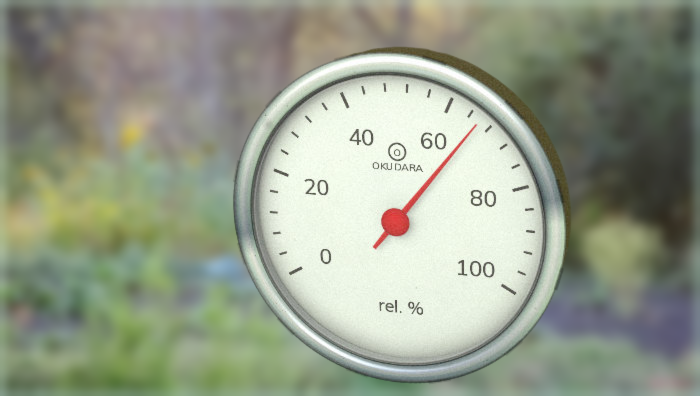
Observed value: 66,%
